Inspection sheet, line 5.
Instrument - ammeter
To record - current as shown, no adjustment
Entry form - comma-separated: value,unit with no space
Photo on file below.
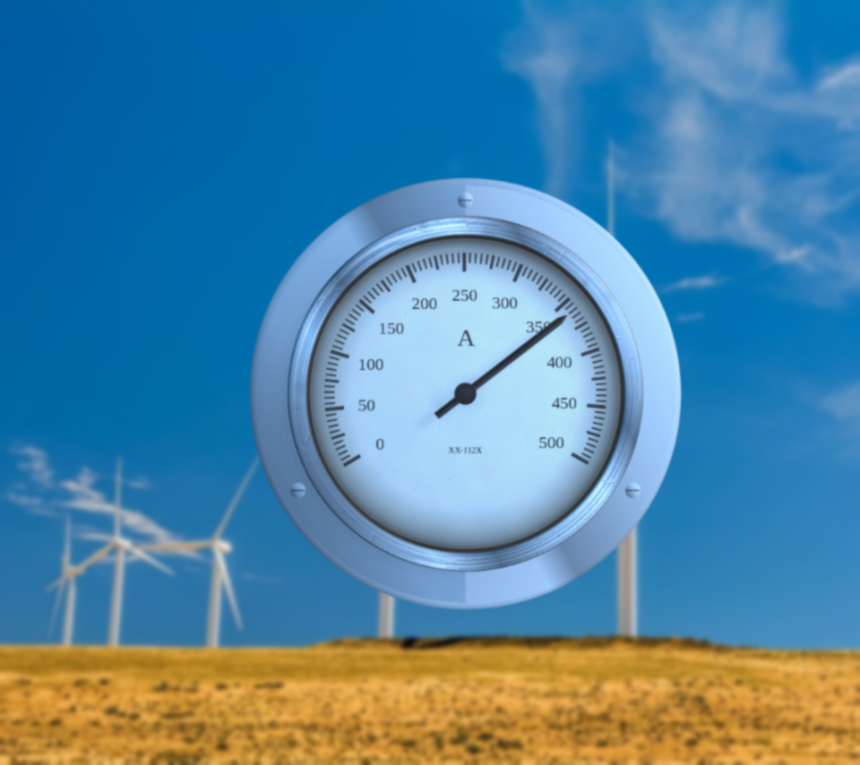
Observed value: 360,A
